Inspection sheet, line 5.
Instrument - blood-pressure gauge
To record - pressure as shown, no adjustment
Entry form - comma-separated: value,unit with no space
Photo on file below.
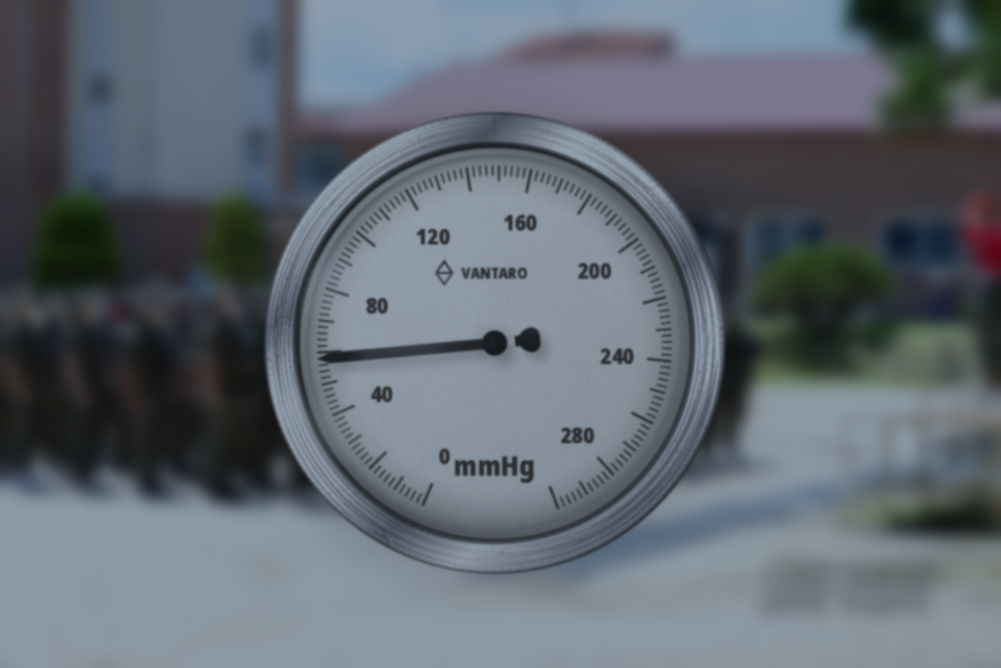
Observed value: 58,mmHg
